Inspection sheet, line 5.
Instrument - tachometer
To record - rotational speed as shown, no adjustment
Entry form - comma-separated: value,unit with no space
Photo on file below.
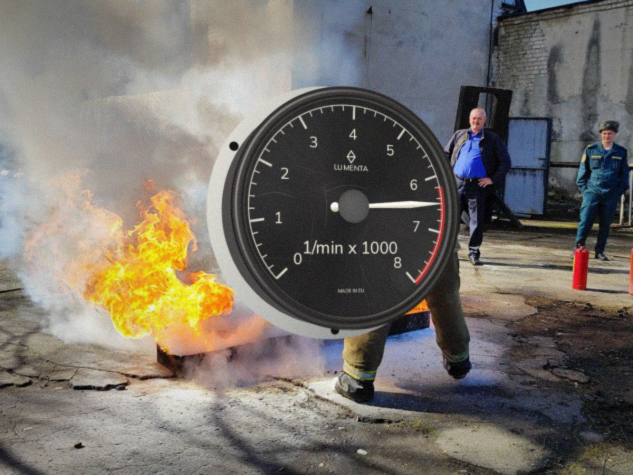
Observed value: 6500,rpm
